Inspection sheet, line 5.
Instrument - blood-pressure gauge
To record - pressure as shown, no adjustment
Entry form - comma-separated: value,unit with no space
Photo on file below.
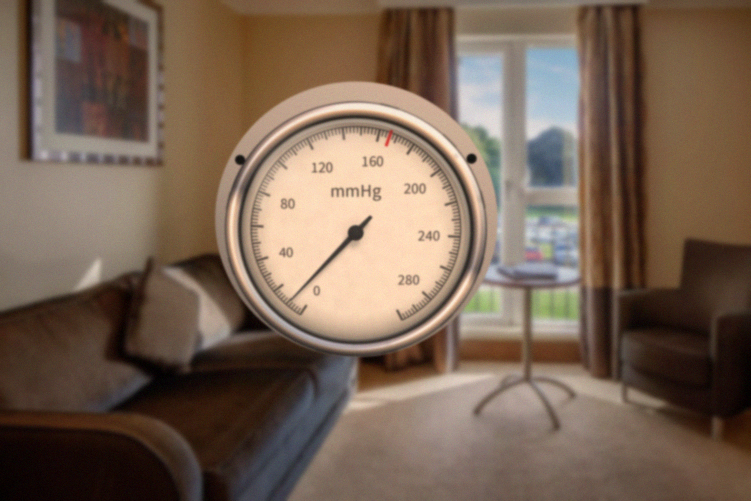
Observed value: 10,mmHg
